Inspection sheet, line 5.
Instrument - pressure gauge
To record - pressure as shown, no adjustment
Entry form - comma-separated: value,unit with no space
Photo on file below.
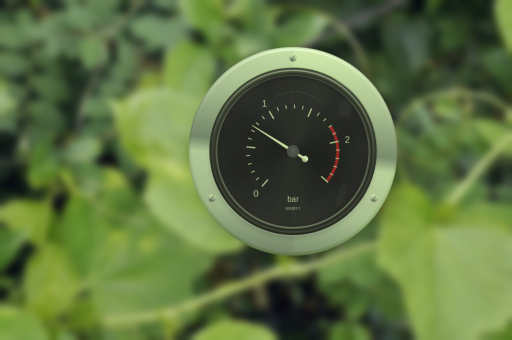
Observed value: 0.75,bar
